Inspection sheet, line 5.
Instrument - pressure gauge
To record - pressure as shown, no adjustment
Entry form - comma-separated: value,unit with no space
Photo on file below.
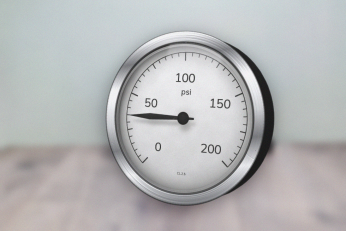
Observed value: 35,psi
